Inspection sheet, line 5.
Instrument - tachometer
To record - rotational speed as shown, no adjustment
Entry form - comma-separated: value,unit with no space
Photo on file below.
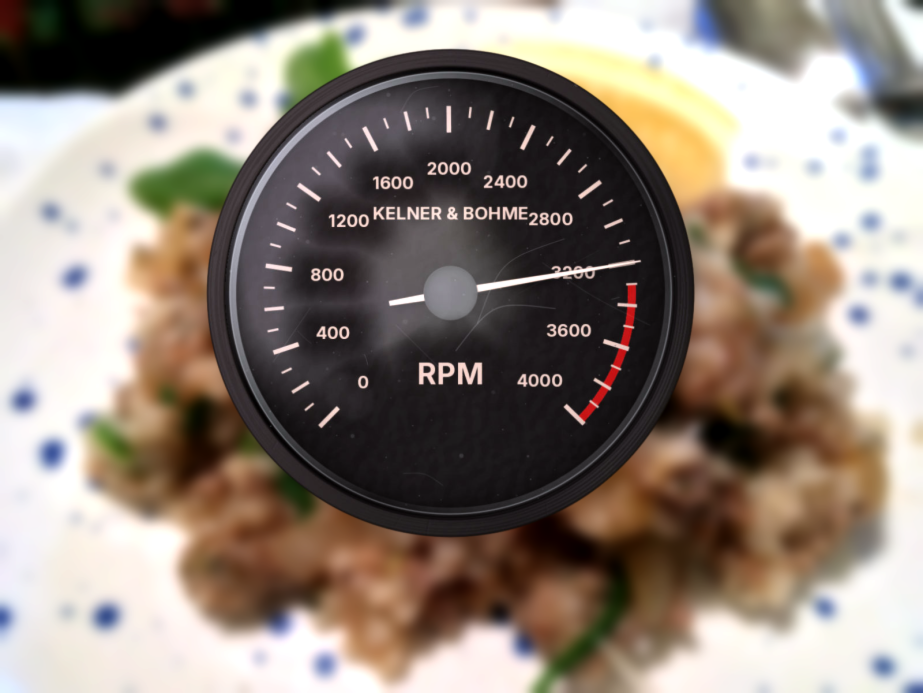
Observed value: 3200,rpm
